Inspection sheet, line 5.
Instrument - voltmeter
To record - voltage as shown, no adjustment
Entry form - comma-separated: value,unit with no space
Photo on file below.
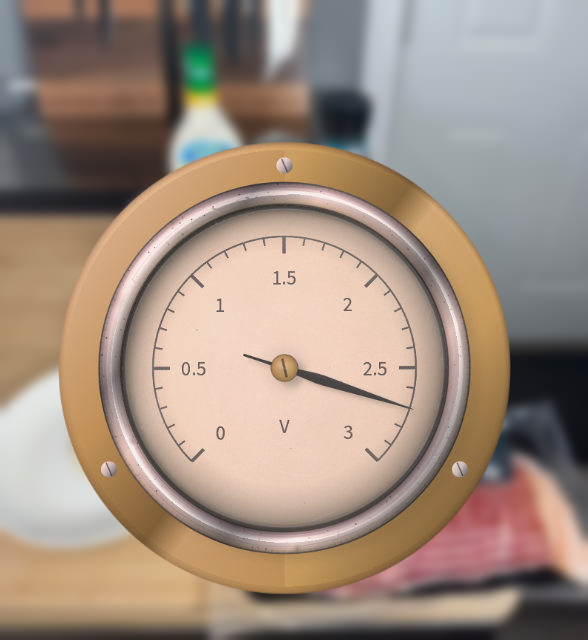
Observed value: 2.7,V
